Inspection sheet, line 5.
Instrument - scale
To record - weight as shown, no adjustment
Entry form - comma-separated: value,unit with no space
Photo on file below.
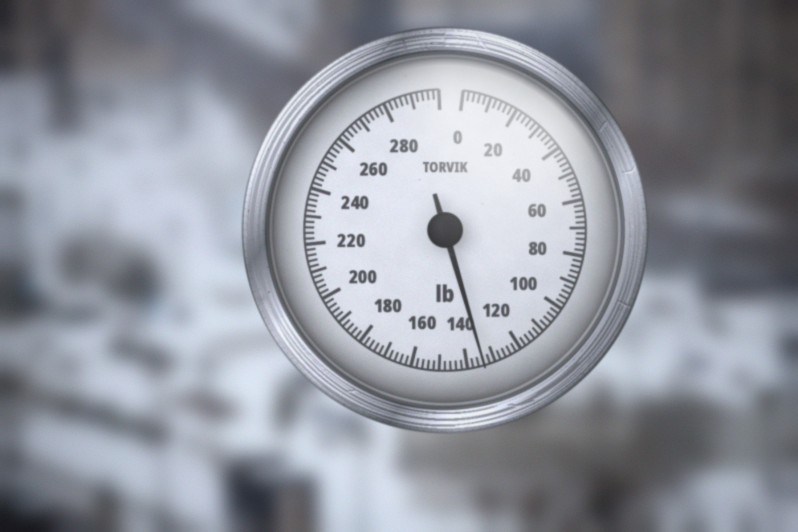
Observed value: 134,lb
